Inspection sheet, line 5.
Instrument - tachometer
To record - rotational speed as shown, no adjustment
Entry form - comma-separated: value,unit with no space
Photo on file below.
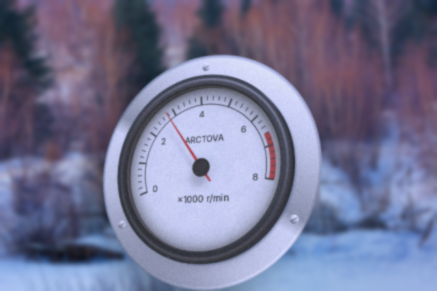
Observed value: 2800,rpm
